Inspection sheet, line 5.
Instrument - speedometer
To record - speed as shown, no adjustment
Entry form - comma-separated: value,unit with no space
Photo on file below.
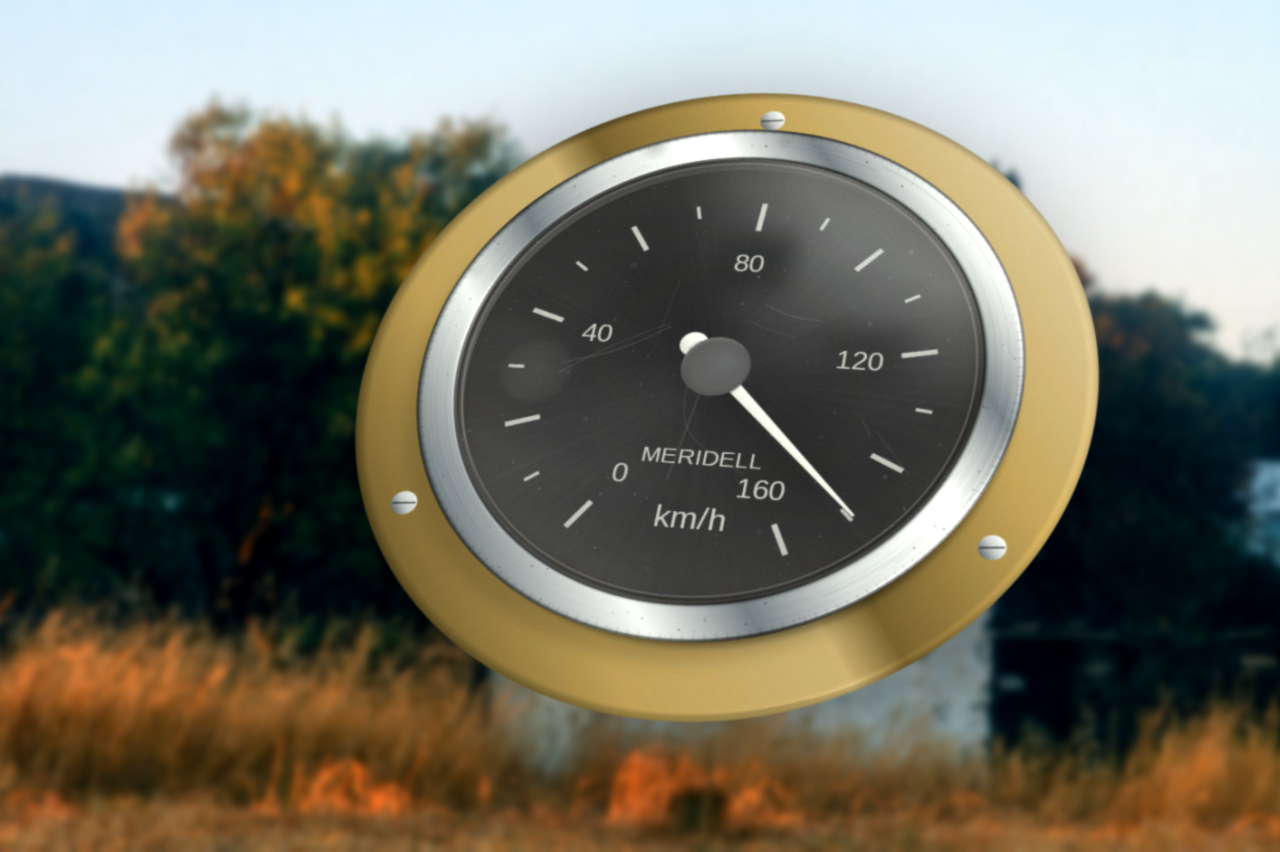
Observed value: 150,km/h
